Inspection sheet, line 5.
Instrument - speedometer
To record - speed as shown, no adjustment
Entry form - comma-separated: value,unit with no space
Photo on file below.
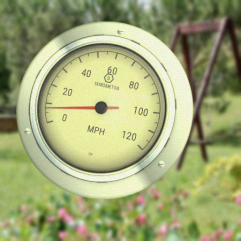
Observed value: 7.5,mph
